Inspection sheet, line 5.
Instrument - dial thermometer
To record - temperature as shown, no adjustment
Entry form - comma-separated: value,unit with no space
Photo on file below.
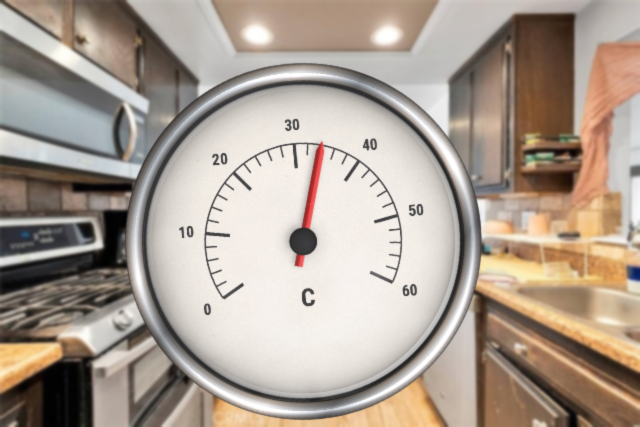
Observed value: 34,°C
